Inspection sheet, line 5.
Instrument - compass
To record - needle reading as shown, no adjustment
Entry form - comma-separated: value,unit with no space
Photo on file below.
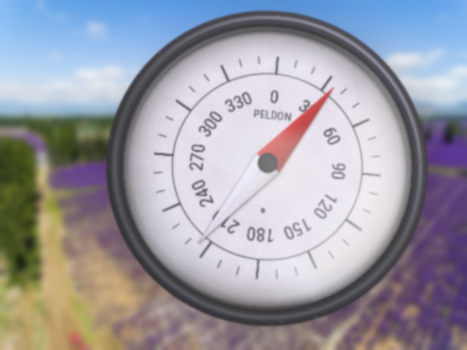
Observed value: 35,°
